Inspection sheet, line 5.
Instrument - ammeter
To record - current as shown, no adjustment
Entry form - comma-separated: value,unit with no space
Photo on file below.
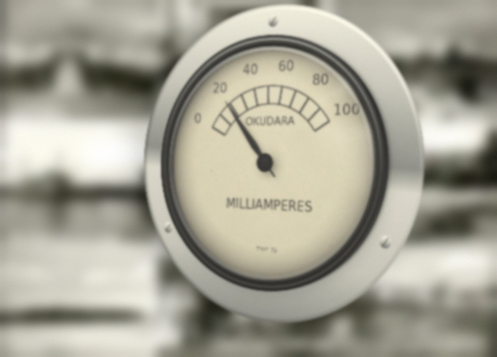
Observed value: 20,mA
